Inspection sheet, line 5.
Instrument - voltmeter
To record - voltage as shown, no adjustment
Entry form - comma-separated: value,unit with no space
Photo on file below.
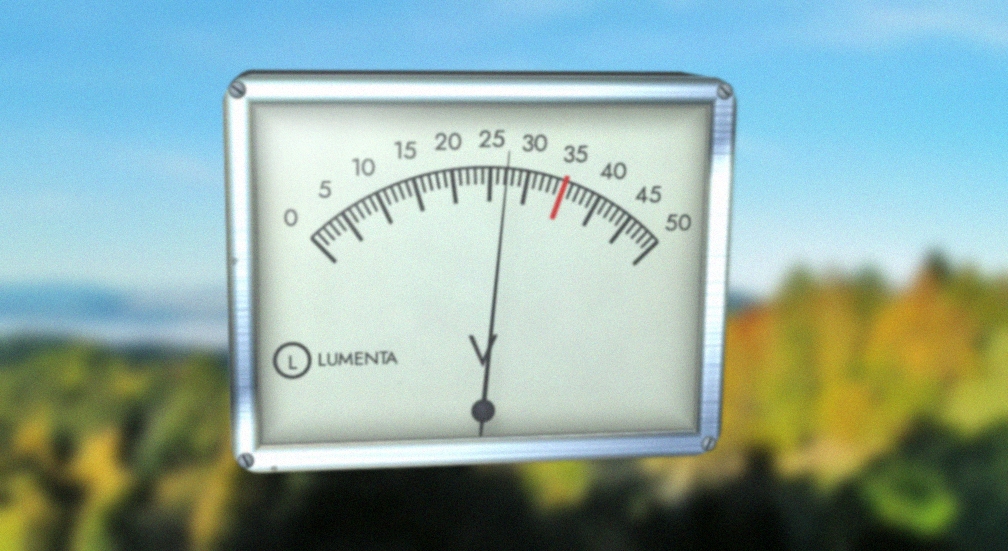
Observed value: 27,V
